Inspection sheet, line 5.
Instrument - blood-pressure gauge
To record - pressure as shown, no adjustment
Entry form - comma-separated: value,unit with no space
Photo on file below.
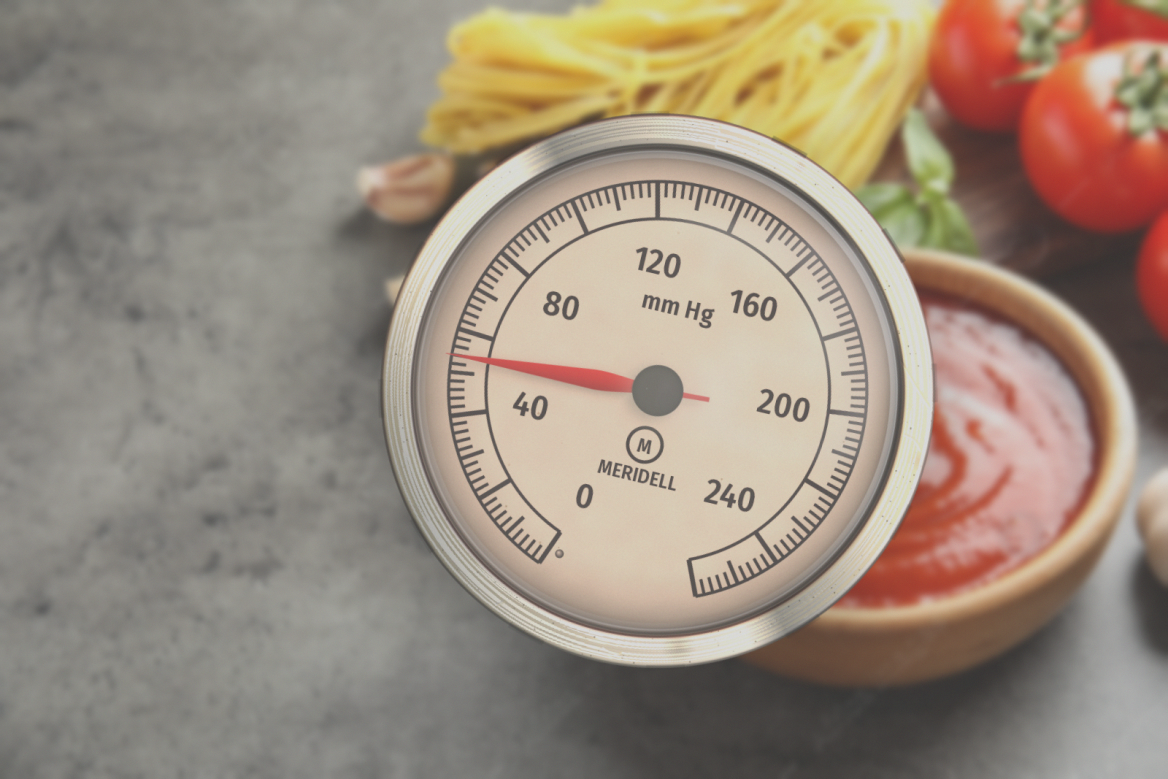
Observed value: 54,mmHg
